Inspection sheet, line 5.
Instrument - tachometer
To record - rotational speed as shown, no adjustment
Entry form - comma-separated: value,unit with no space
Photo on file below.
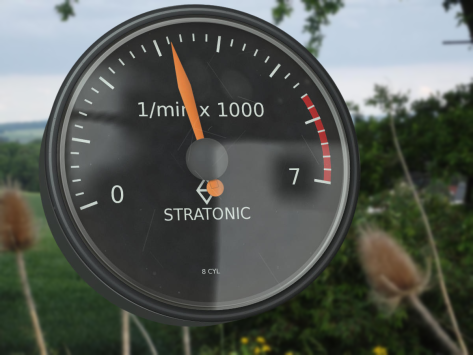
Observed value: 3200,rpm
